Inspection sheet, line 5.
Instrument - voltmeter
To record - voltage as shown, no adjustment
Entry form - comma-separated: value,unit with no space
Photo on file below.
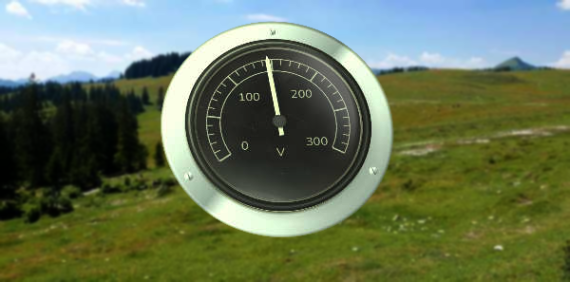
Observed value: 145,V
